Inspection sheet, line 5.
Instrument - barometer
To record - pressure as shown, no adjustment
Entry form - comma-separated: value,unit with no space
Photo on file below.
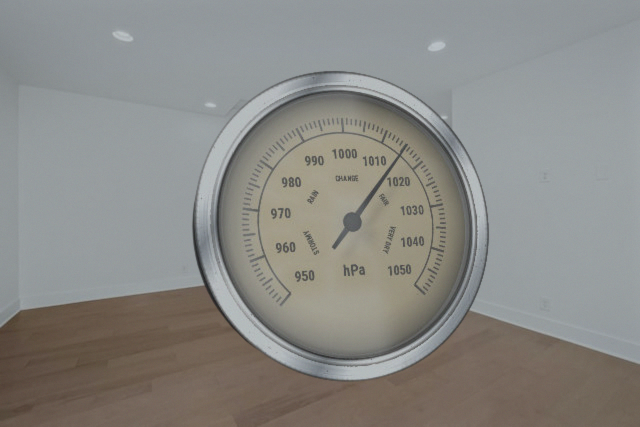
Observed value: 1015,hPa
